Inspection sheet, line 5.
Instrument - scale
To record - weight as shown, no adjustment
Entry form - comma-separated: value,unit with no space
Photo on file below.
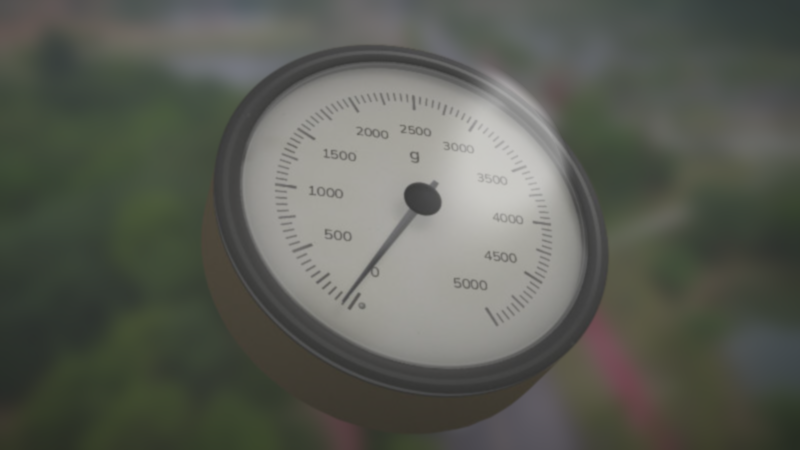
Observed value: 50,g
